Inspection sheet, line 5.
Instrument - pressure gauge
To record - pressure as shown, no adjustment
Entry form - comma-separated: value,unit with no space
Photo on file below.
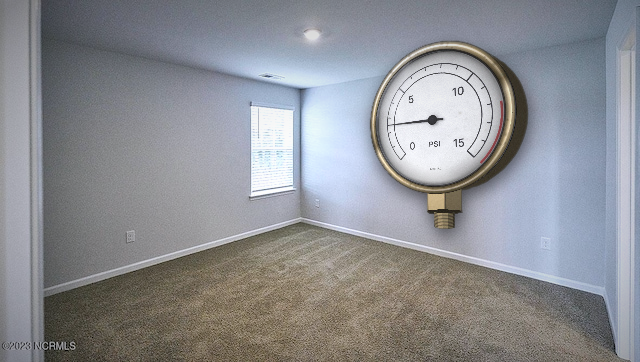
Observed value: 2.5,psi
